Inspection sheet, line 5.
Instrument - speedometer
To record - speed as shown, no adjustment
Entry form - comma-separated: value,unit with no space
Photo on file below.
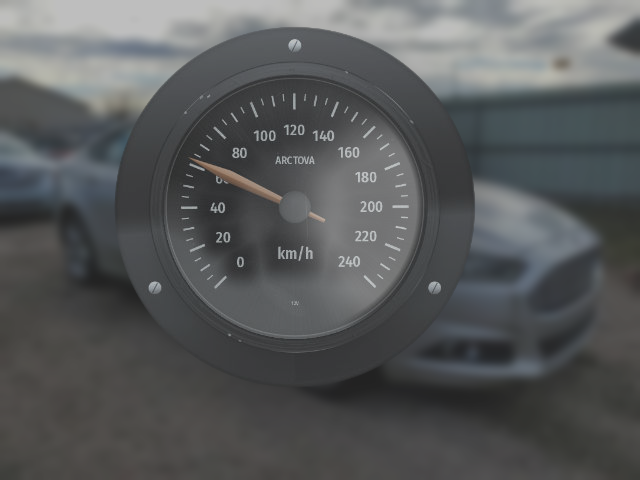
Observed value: 62.5,km/h
